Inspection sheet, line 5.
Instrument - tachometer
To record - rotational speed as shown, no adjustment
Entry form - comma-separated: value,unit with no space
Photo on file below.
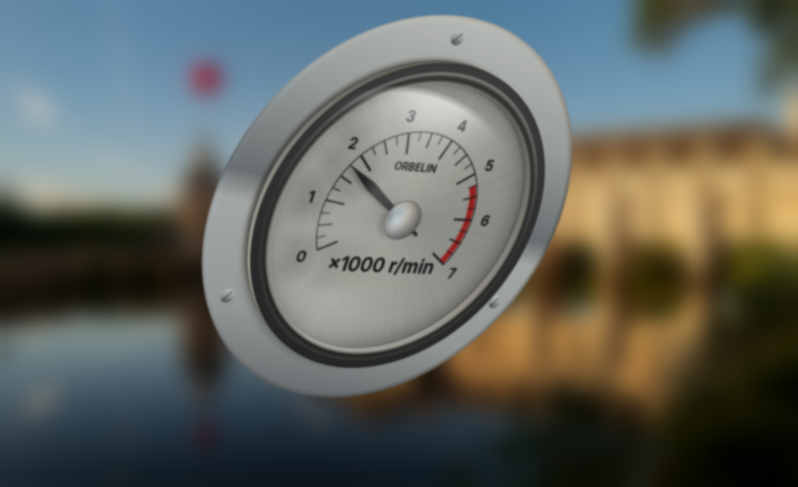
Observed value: 1750,rpm
